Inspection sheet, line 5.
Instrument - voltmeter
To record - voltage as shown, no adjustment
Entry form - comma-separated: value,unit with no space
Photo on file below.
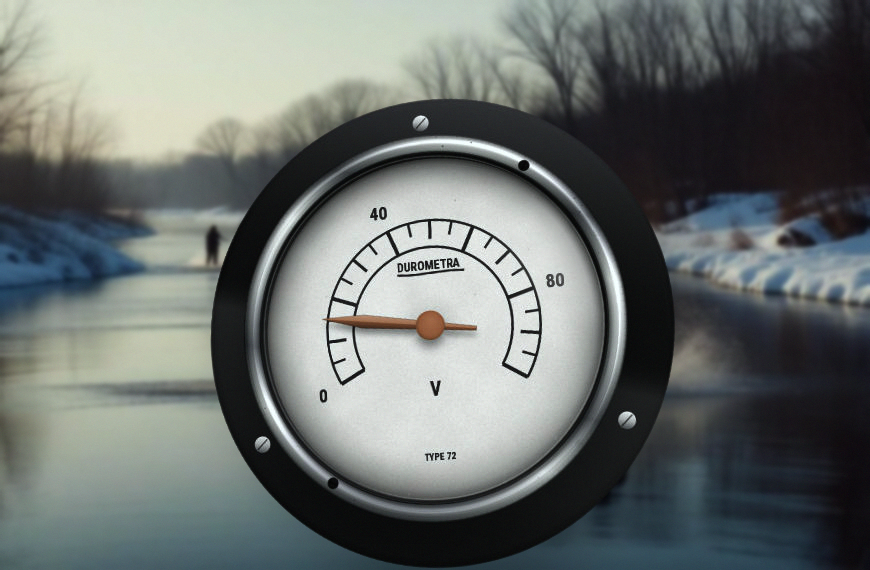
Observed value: 15,V
